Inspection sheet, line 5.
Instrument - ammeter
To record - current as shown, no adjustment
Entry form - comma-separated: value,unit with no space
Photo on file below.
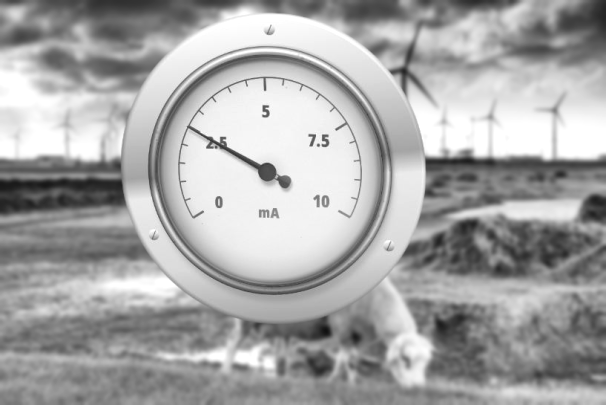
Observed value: 2.5,mA
